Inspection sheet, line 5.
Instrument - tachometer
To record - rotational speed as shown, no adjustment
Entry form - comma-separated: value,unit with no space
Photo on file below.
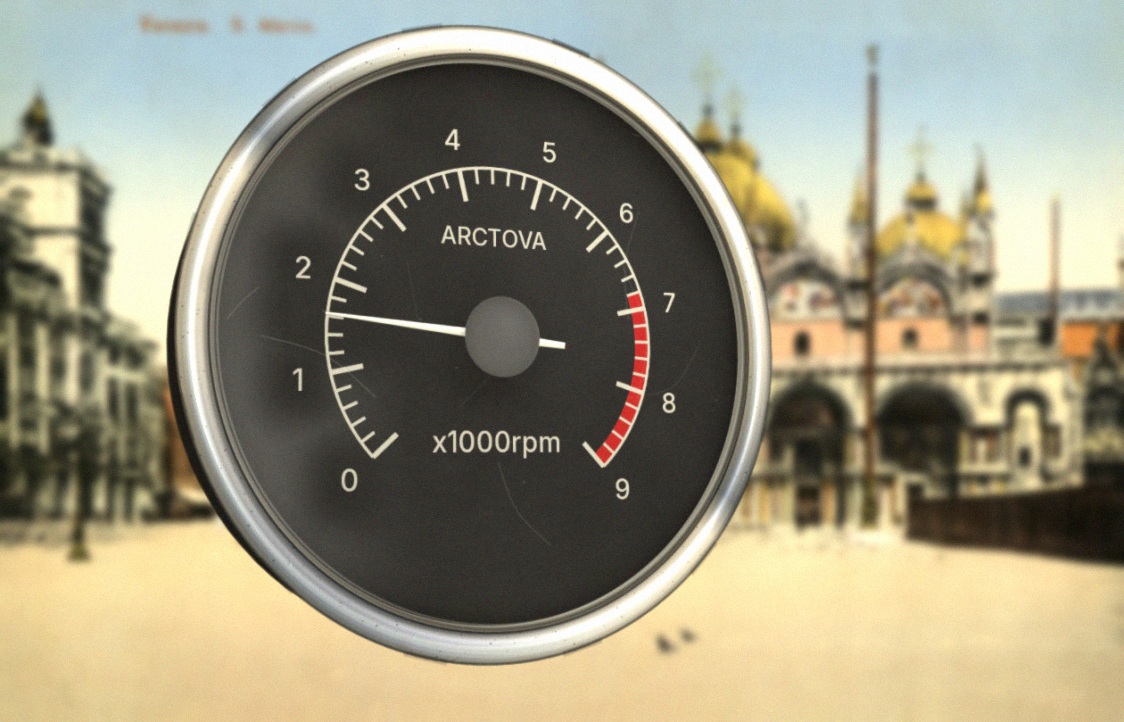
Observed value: 1600,rpm
